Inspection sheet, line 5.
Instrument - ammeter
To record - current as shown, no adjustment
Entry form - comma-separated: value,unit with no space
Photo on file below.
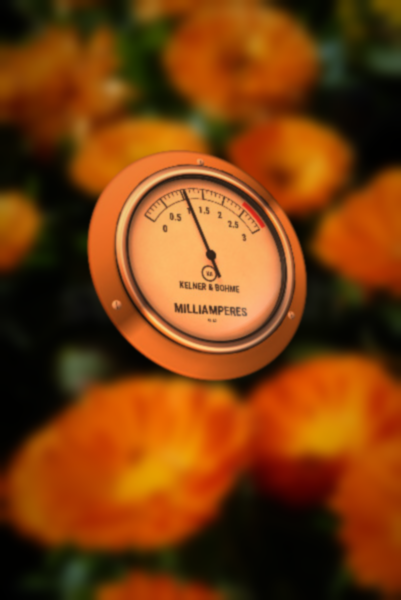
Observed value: 1,mA
